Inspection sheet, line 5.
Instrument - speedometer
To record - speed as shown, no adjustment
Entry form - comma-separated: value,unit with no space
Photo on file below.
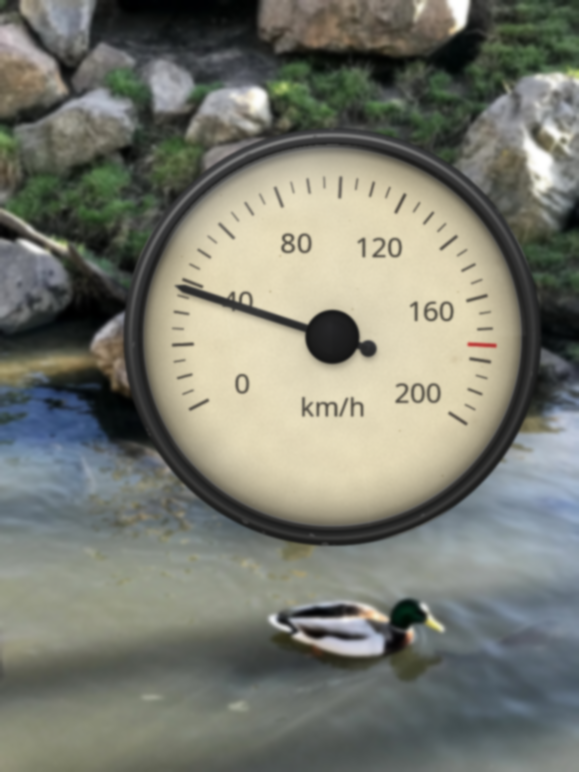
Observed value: 37.5,km/h
